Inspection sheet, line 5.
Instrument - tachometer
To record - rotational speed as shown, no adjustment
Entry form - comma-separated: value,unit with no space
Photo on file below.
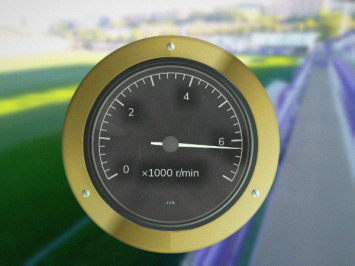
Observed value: 6200,rpm
